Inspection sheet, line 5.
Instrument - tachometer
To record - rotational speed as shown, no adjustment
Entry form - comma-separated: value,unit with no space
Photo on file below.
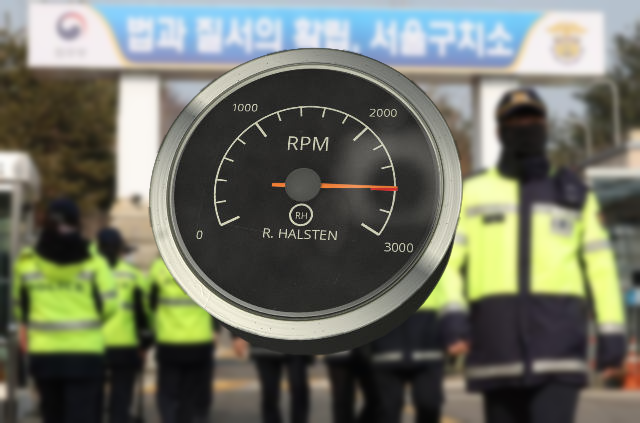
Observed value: 2600,rpm
